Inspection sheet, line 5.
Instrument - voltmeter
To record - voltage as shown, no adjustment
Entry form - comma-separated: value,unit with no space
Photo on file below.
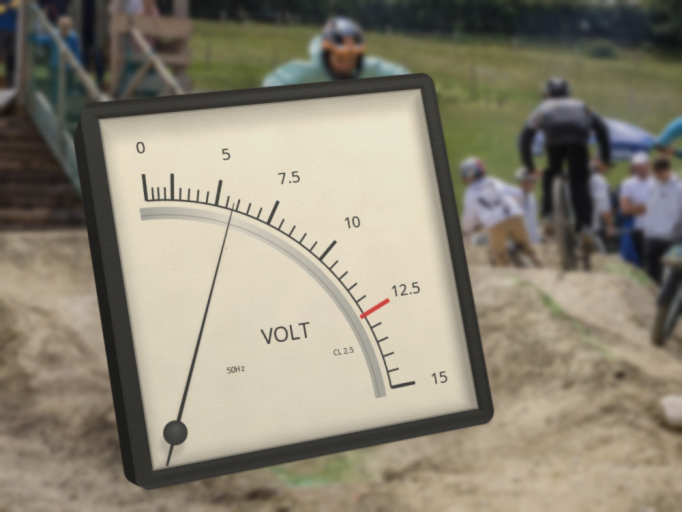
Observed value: 5.75,V
